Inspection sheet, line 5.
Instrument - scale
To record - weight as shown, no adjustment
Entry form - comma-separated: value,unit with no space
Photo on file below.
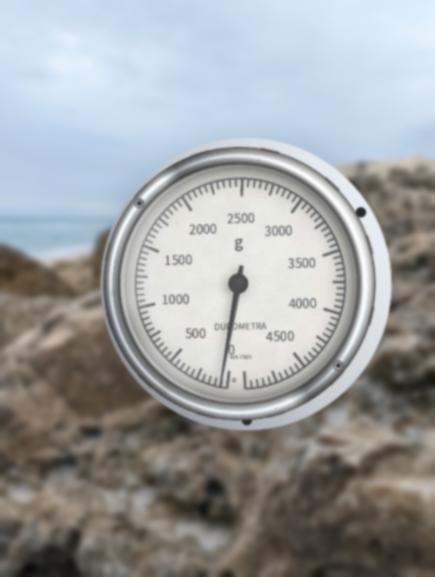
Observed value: 50,g
